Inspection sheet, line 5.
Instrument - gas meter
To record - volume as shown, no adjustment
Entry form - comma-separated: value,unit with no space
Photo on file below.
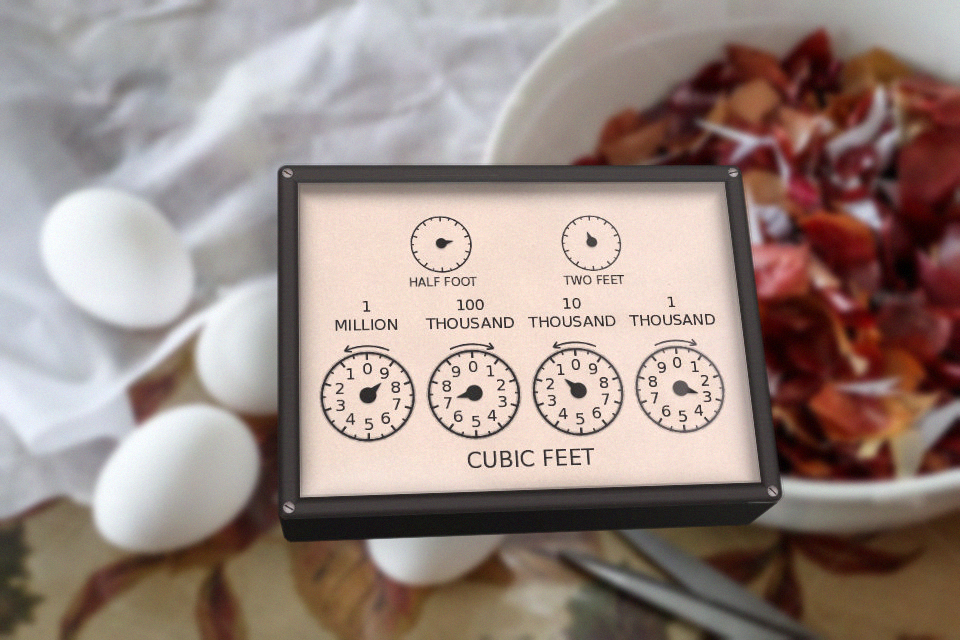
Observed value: 871300,ft³
